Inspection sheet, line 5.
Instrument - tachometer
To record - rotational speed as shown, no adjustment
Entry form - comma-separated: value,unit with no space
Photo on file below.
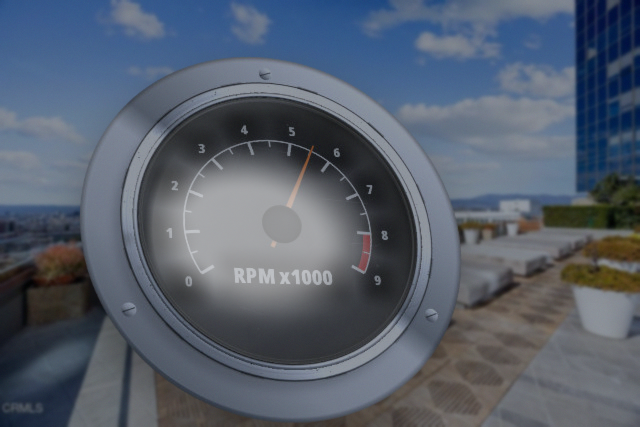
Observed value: 5500,rpm
